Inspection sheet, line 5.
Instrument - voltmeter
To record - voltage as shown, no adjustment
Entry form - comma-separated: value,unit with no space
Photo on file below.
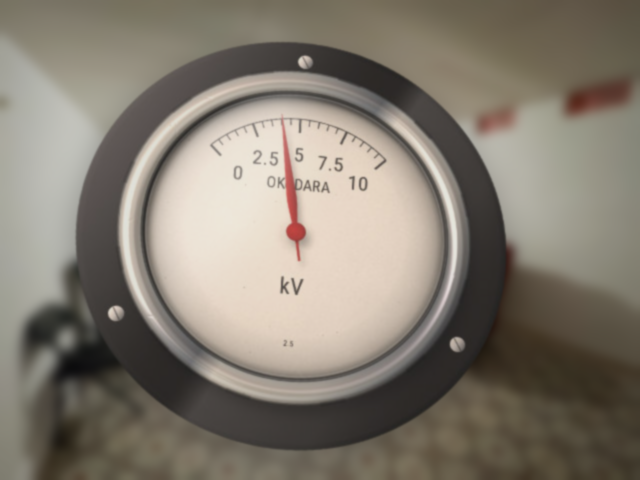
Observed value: 4,kV
